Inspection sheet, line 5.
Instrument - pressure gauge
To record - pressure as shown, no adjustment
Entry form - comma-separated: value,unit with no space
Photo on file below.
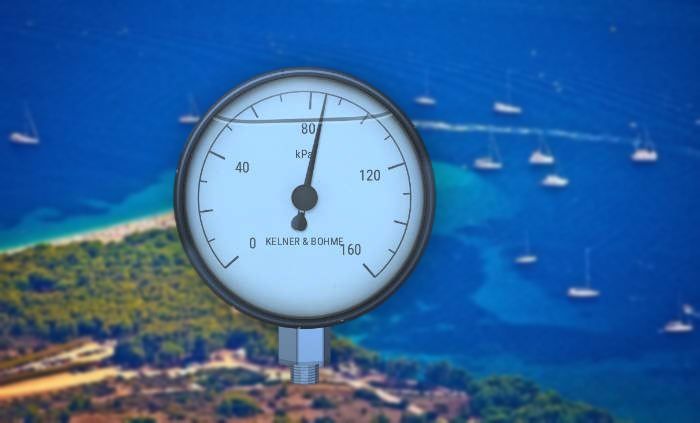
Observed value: 85,kPa
